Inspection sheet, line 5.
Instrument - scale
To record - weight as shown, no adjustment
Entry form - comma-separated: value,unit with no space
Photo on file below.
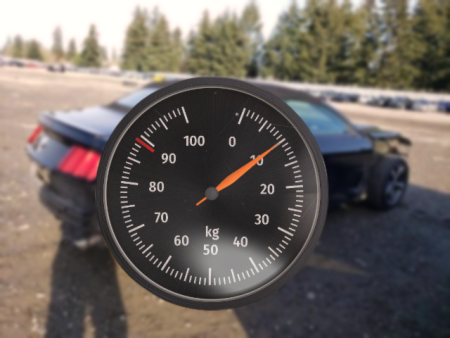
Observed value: 10,kg
